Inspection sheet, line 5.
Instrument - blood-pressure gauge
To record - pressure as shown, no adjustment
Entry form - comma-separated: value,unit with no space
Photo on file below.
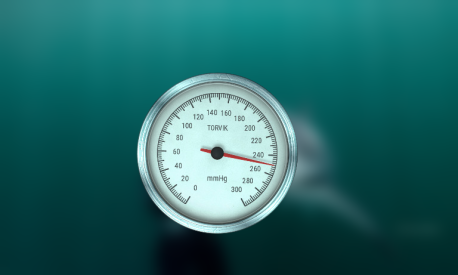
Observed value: 250,mmHg
